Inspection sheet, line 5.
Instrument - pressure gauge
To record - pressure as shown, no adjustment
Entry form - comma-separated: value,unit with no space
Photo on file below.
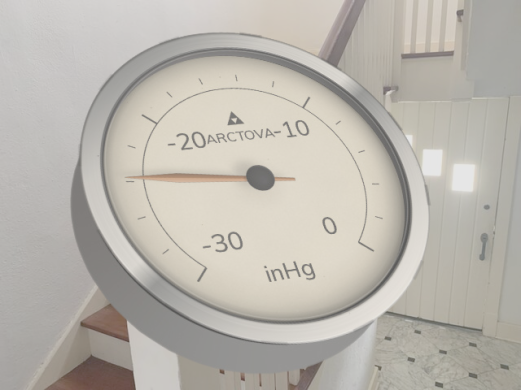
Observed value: -24,inHg
